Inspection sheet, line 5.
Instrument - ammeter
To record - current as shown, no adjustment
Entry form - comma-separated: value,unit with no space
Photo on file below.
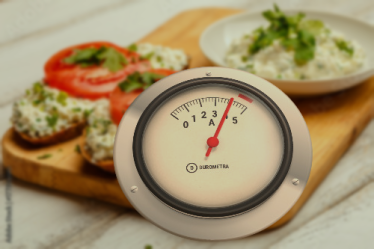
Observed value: 4,A
